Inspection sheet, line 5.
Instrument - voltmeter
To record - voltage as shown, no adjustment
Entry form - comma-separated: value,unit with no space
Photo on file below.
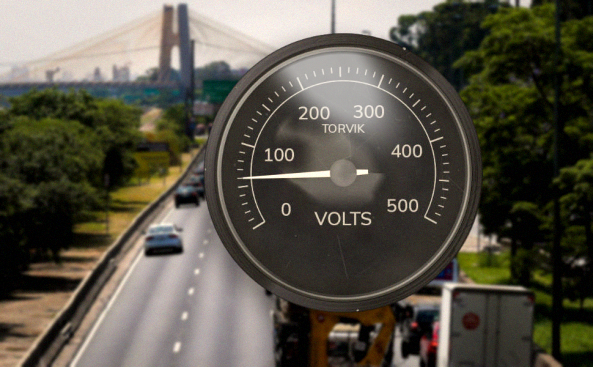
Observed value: 60,V
